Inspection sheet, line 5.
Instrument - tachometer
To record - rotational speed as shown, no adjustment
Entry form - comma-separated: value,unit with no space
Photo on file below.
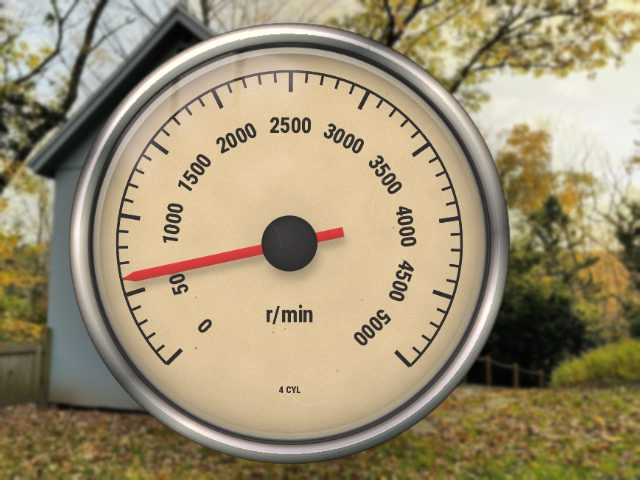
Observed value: 600,rpm
